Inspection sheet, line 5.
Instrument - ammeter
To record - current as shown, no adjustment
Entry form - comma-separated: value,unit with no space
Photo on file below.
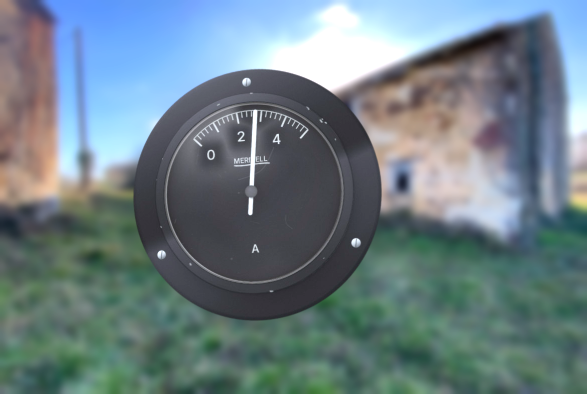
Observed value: 2.8,A
